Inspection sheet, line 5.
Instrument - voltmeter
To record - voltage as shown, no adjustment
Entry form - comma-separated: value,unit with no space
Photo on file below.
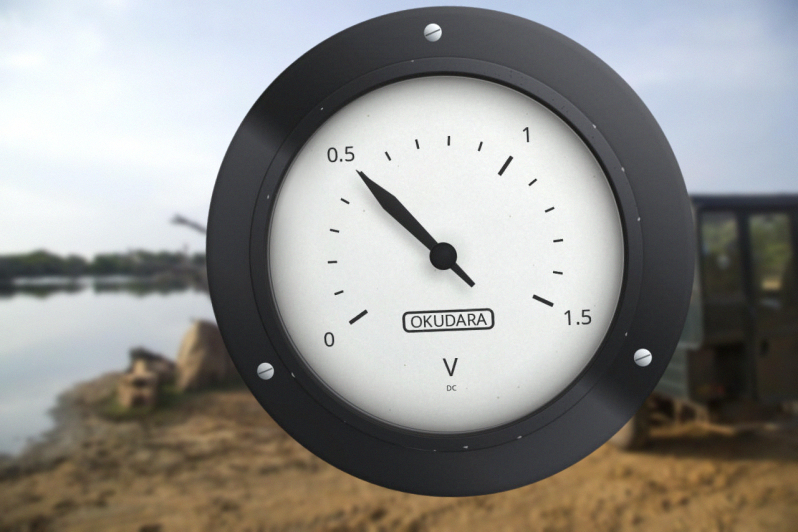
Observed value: 0.5,V
